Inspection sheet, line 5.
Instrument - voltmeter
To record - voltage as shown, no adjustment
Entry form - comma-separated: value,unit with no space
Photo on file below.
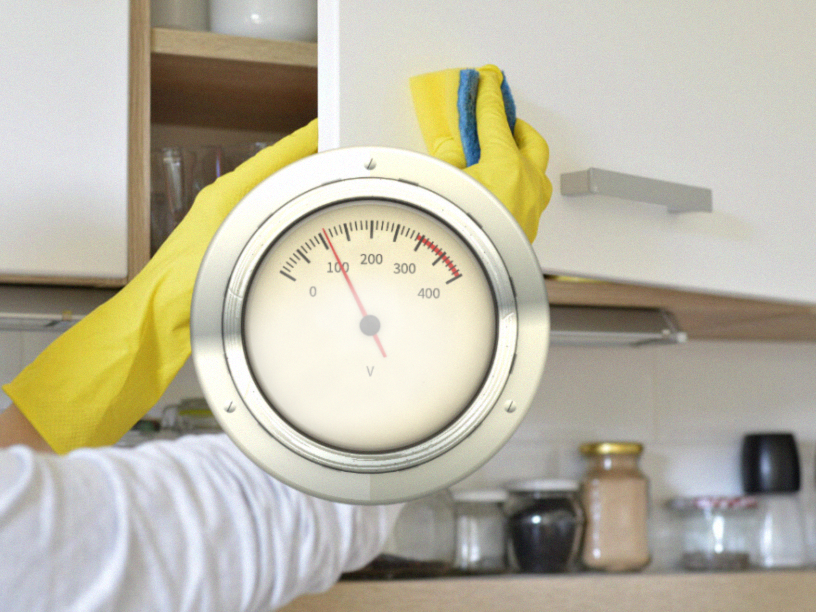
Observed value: 110,V
